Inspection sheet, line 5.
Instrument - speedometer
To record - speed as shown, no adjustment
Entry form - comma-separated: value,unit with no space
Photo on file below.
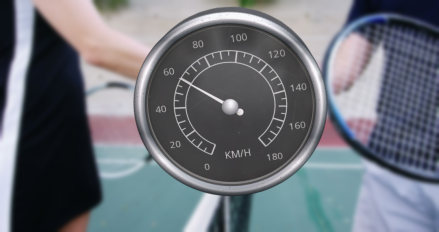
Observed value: 60,km/h
